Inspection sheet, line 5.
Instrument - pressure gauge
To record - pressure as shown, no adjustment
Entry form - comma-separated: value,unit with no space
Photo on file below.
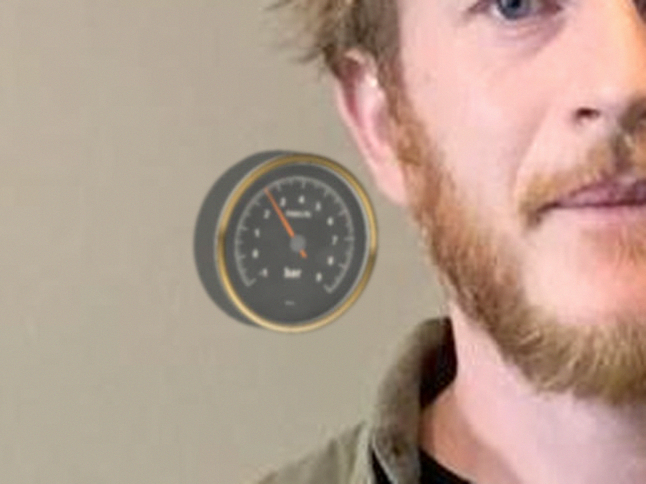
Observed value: 2.5,bar
